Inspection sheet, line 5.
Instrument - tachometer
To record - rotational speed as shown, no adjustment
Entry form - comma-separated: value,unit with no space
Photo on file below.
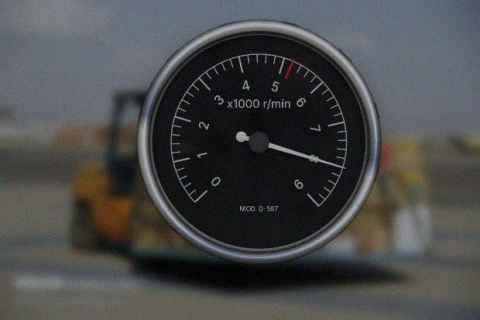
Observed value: 8000,rpm
